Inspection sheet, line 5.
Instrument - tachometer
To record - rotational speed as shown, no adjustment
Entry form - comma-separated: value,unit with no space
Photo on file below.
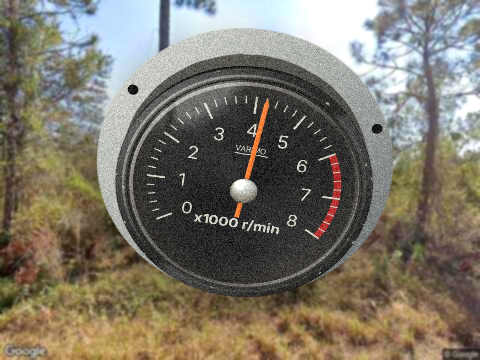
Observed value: 4200,rpm
